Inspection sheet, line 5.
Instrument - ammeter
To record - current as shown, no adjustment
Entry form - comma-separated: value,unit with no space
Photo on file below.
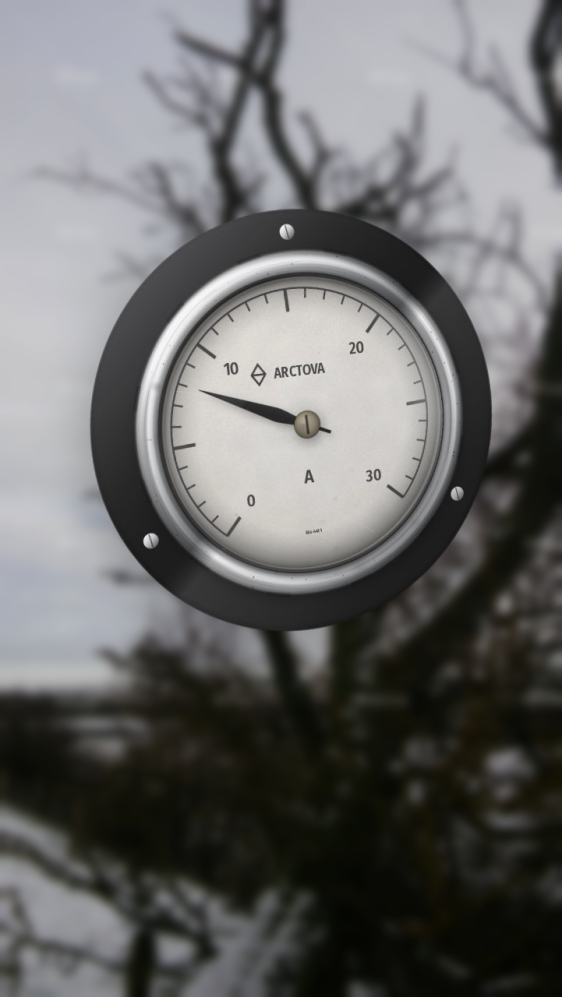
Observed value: 8,A
